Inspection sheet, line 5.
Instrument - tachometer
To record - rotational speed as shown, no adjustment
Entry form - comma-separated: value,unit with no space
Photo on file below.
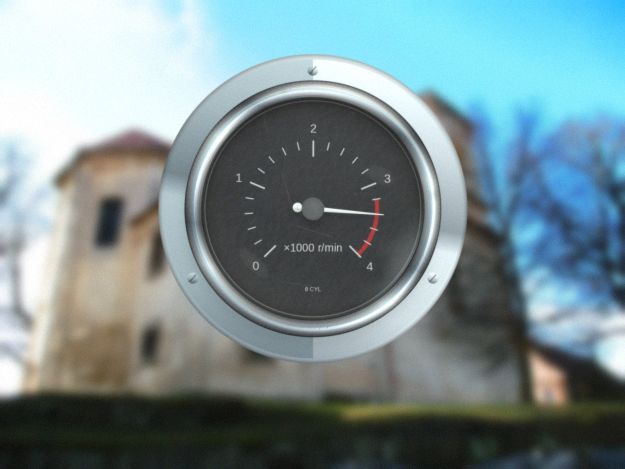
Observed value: 3400,rpm
